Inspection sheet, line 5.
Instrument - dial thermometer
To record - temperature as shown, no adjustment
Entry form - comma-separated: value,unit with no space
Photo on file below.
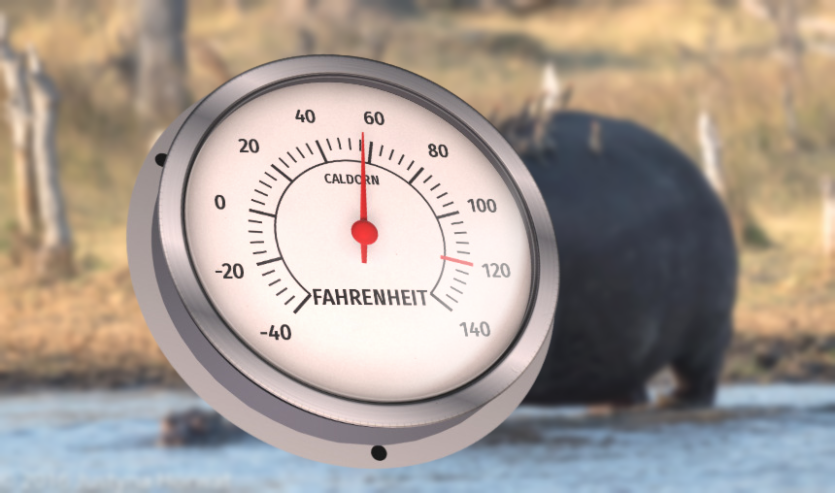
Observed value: 56,°F
